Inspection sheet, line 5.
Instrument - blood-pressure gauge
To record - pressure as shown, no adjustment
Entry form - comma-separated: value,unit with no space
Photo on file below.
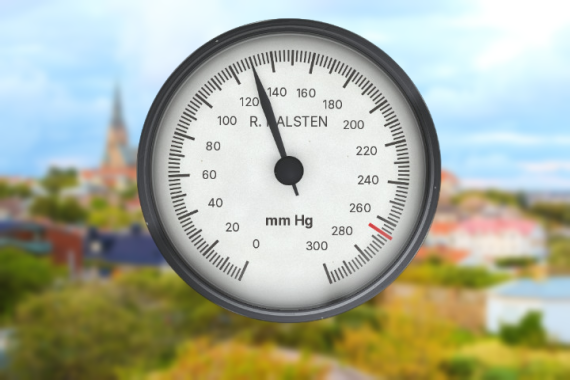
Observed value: 130,mmHg
